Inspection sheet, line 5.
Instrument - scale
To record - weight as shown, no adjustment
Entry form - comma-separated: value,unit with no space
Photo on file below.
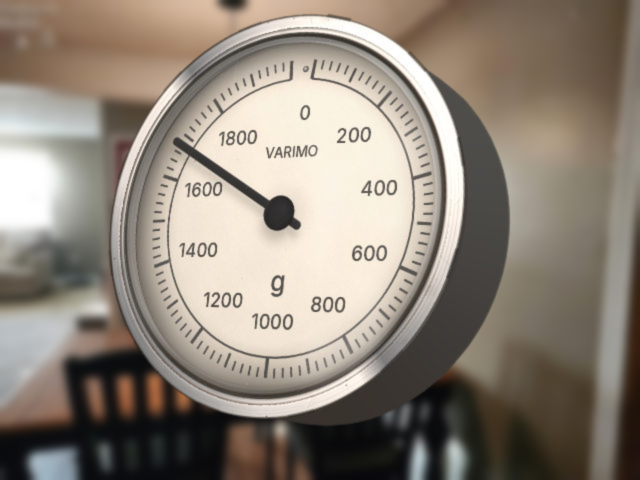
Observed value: 1680,g
